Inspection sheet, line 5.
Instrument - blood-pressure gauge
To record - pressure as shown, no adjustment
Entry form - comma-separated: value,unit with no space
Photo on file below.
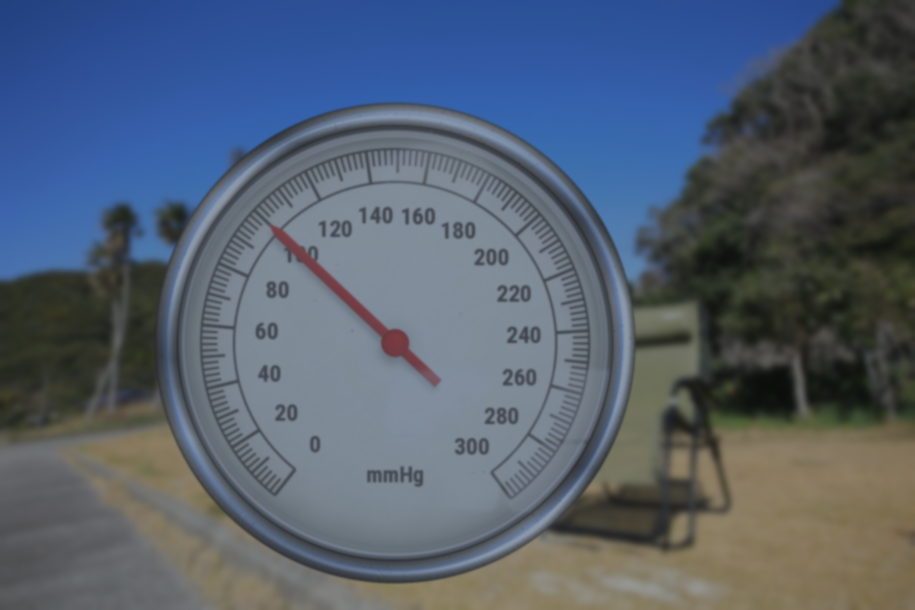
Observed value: 100,mmHg
